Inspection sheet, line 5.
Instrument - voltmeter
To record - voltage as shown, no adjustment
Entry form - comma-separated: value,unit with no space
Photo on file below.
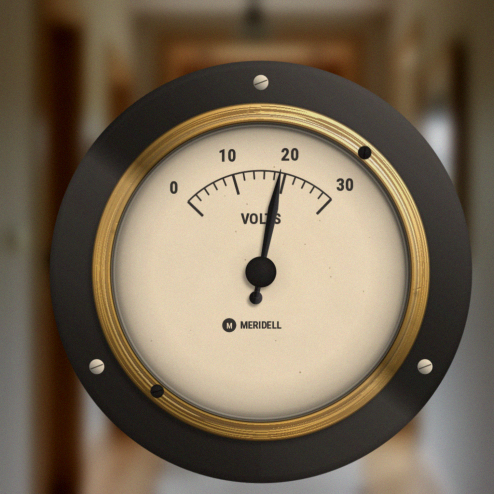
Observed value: 19,V
